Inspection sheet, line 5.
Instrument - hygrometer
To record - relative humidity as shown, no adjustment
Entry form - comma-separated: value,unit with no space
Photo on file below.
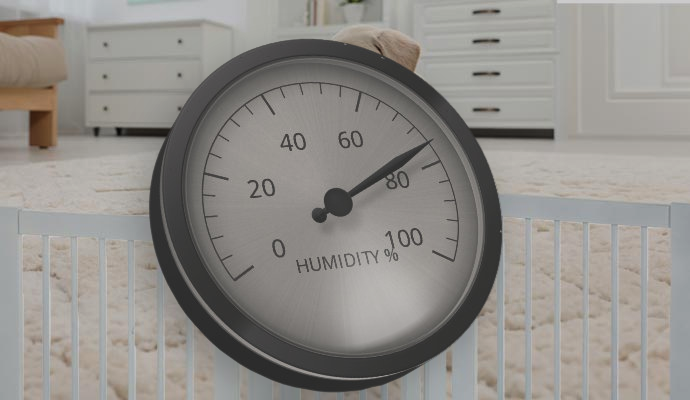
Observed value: 76,%
